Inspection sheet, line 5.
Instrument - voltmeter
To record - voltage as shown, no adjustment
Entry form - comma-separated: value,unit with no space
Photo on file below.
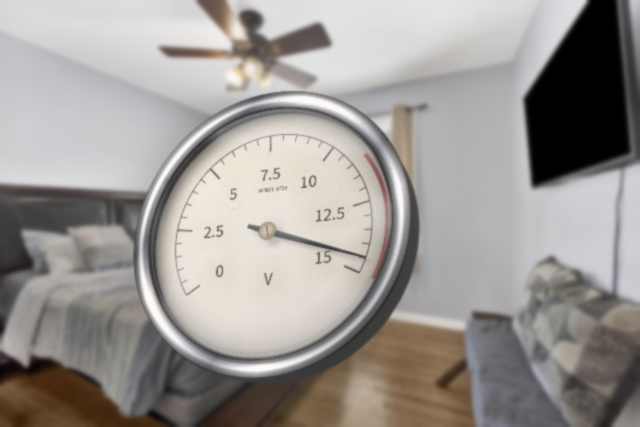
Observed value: 14.5,V
